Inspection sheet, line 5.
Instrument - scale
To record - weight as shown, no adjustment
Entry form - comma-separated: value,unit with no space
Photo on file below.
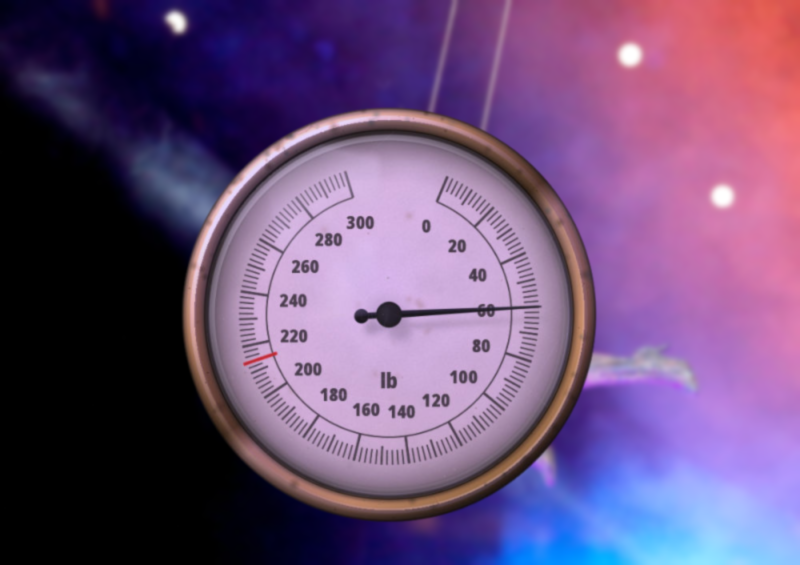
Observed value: 60,lb
